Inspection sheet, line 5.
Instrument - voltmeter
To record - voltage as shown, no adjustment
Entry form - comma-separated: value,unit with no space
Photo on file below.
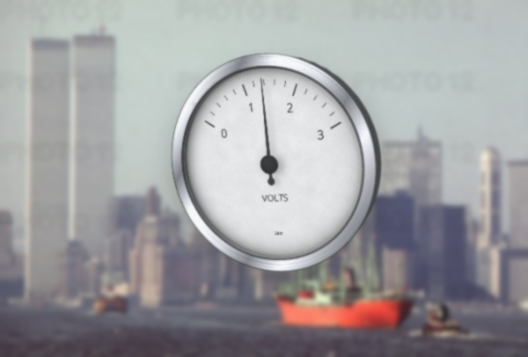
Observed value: 1.4,V
